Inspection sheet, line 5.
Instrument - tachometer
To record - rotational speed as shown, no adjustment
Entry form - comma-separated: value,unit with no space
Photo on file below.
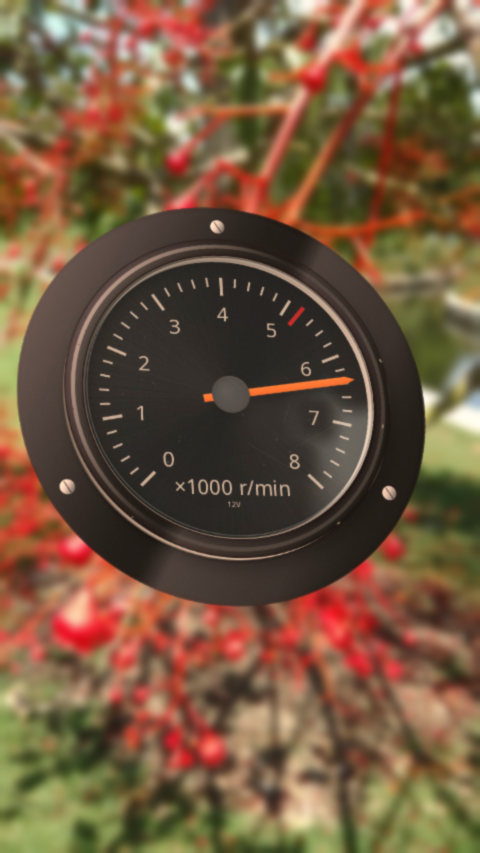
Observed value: 6400,rpm
